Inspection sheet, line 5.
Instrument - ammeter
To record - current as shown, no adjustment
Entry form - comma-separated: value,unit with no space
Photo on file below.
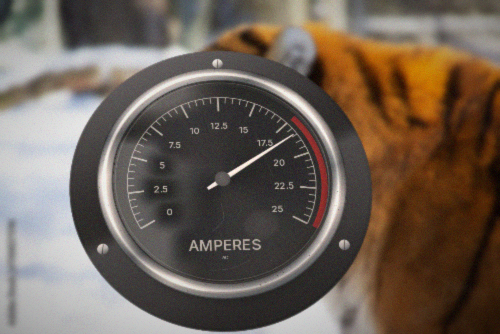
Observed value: 18.5,A
